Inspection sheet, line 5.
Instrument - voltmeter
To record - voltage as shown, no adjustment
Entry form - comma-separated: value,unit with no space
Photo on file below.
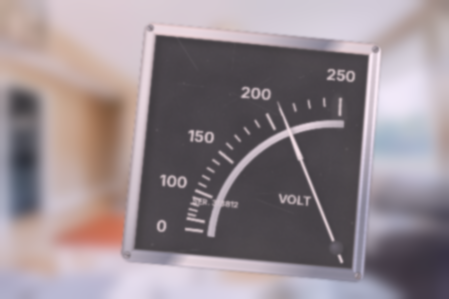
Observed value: 210,V
